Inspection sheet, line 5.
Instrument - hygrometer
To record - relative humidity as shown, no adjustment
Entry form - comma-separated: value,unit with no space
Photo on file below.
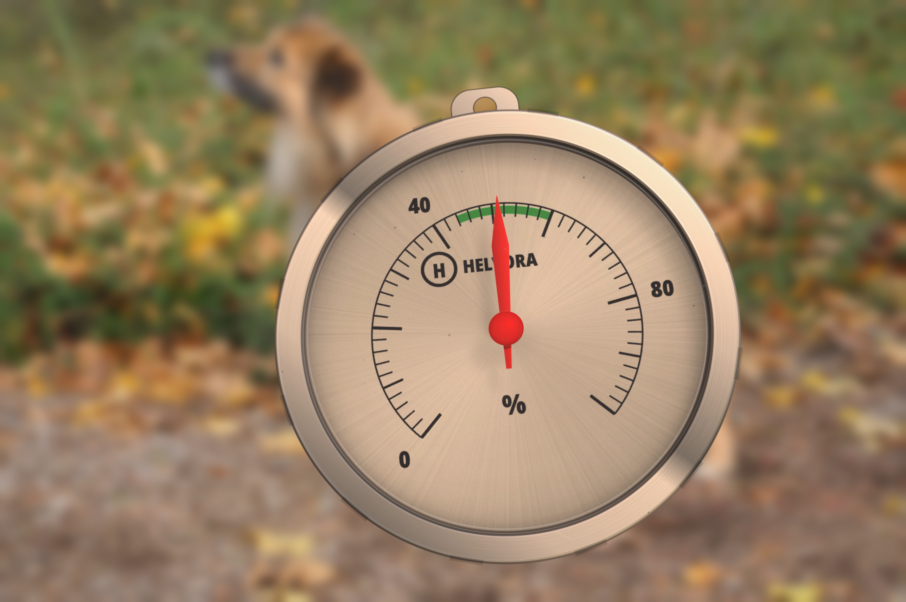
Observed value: 51,%
